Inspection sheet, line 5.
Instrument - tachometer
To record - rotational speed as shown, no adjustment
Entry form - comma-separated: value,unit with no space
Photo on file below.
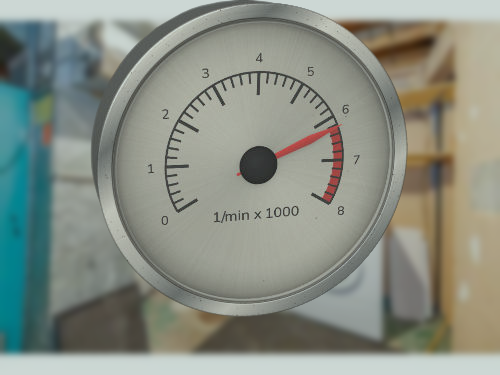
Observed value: 6200,rpm
